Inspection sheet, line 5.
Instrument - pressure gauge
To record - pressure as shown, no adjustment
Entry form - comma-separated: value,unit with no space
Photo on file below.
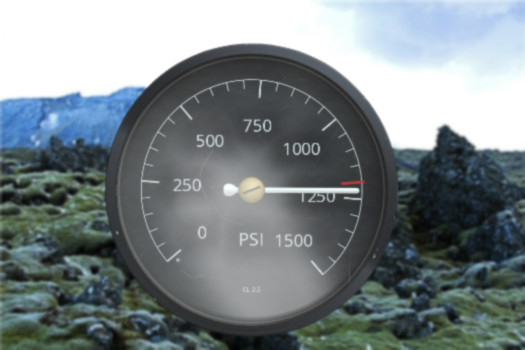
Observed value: 1225,psi
